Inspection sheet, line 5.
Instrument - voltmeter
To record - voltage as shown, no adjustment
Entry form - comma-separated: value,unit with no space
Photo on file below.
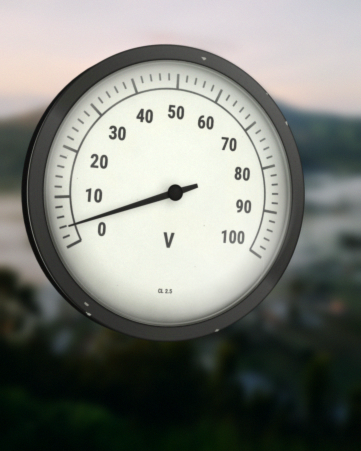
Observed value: 4,V
